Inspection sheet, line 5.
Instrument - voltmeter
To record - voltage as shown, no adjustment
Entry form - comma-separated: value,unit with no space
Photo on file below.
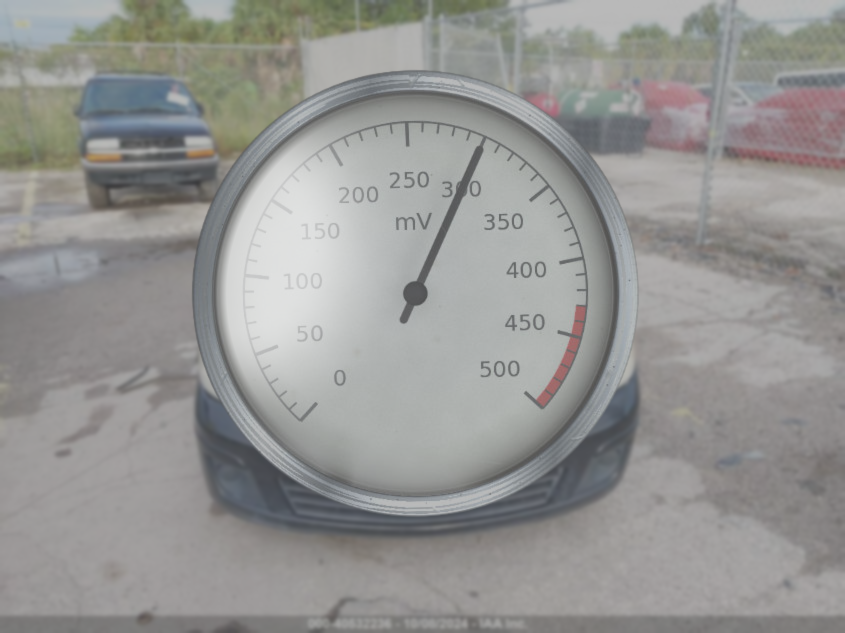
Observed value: 300,mV
